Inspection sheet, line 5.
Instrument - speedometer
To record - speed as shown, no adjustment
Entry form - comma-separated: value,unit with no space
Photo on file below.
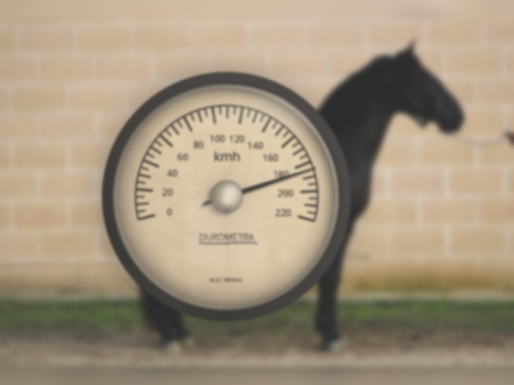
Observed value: 185,km/h
